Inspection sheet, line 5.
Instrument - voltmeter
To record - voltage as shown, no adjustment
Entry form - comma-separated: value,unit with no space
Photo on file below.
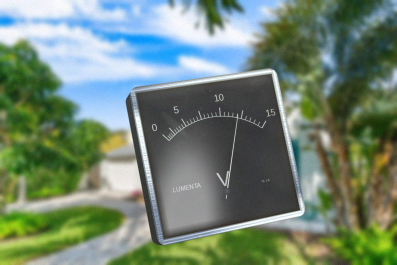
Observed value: 12,V
